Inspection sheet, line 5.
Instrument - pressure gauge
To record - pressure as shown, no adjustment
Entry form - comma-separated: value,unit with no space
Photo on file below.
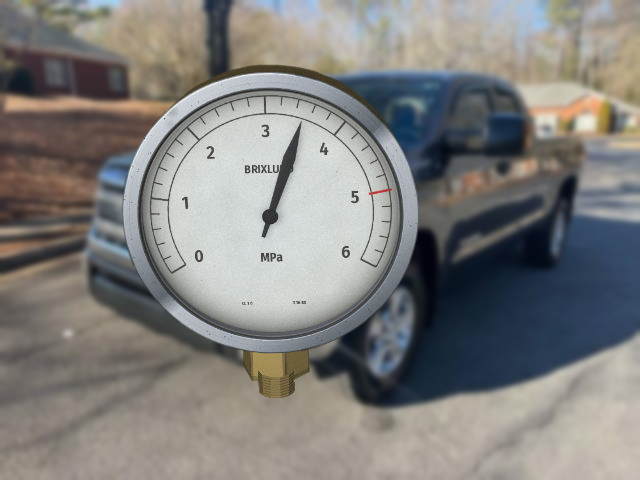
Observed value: 3.5,MPa
